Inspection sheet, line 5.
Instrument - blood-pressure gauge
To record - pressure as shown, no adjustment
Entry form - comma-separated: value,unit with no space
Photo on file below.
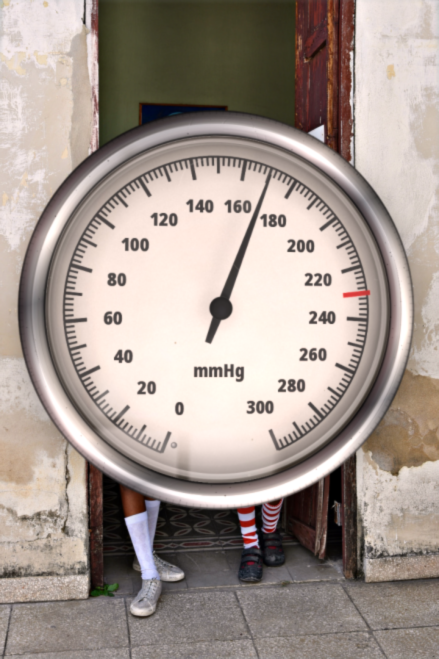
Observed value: 170,mmHg
